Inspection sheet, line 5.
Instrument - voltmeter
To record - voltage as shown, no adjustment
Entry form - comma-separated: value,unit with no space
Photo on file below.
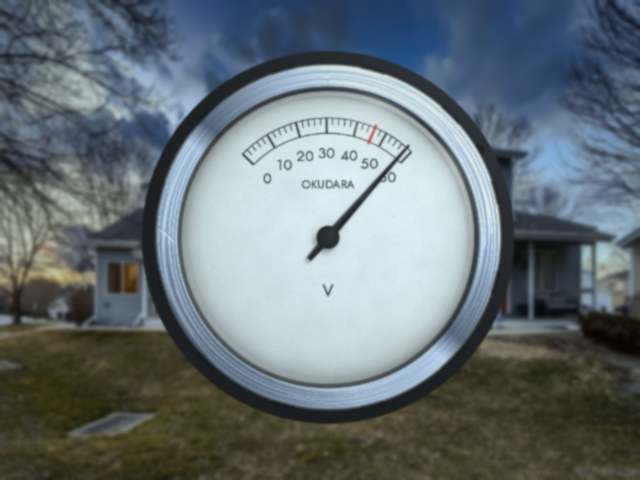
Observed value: 58,V
